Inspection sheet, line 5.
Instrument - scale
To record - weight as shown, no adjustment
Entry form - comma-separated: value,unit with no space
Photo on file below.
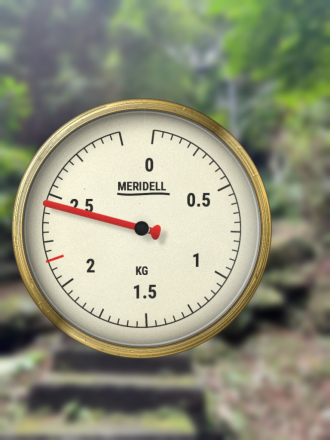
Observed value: 2.45,kg
